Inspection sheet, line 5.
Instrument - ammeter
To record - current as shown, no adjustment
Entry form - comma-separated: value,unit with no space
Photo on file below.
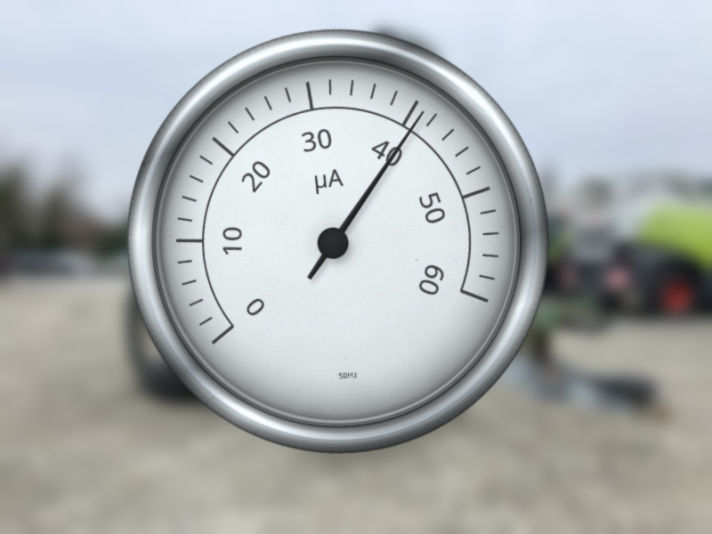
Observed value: 41,µA
